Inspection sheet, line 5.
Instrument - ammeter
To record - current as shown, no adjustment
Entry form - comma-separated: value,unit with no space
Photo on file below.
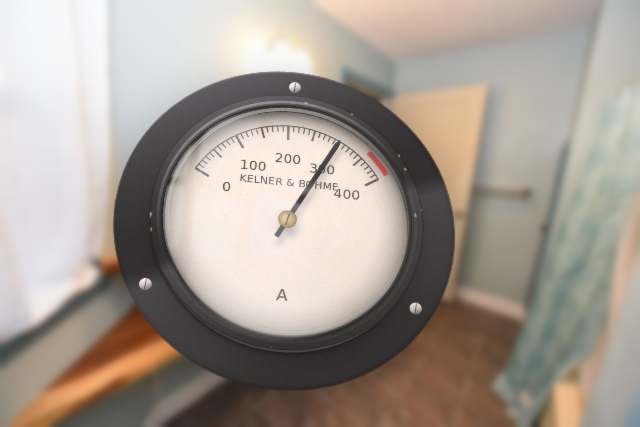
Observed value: 300,A
